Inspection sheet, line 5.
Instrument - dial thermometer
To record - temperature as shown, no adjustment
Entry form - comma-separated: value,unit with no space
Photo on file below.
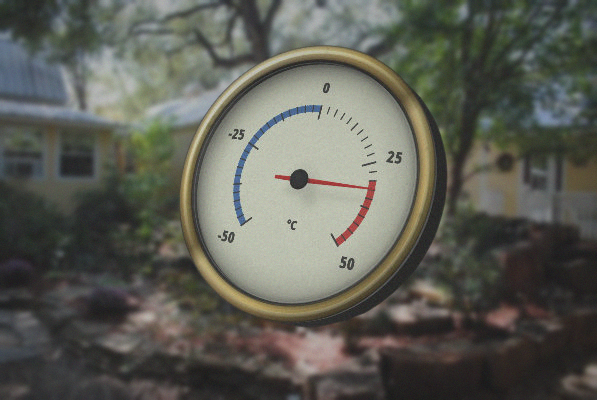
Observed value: 32.5,°C
